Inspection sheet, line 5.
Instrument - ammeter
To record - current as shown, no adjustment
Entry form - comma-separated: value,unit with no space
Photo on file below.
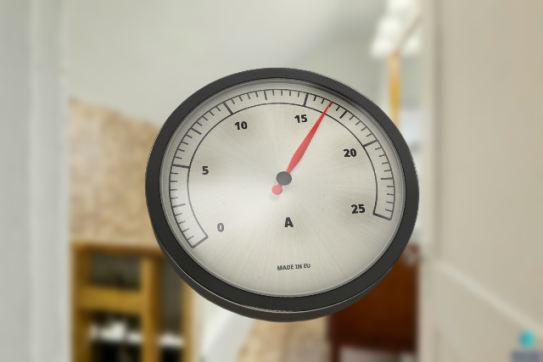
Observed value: 16.5,A
